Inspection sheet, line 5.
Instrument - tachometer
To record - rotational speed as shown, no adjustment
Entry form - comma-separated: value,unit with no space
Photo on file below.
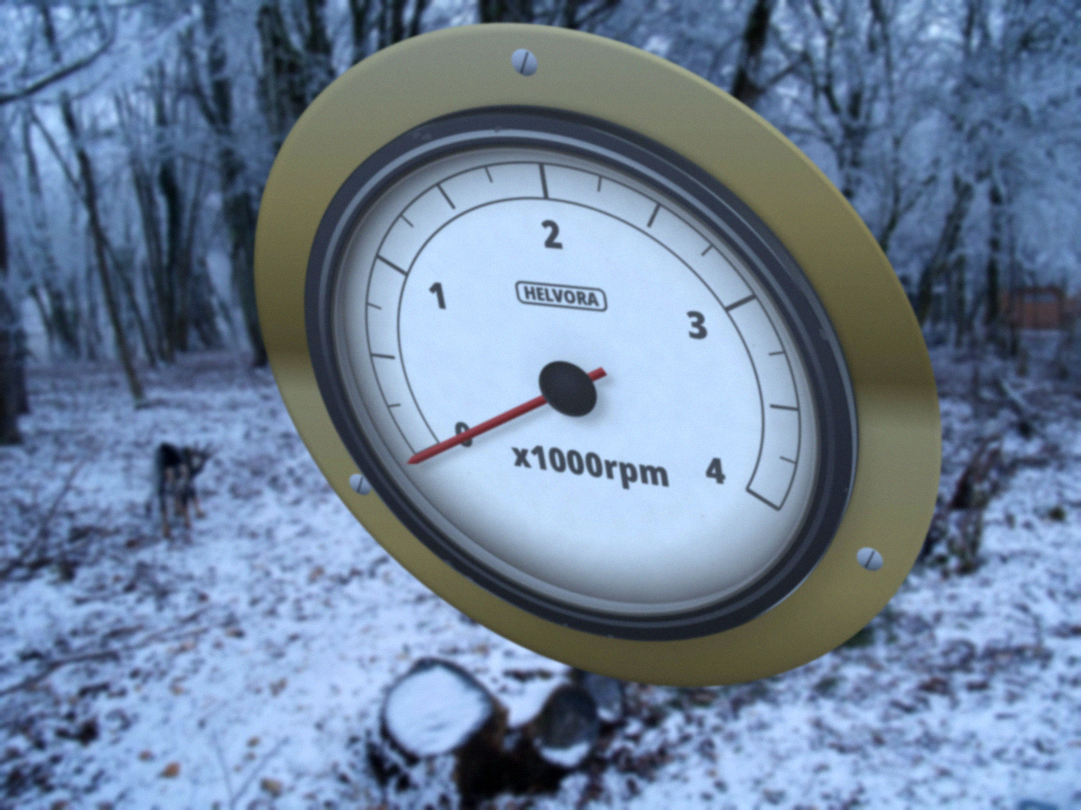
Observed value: 0,rpm
